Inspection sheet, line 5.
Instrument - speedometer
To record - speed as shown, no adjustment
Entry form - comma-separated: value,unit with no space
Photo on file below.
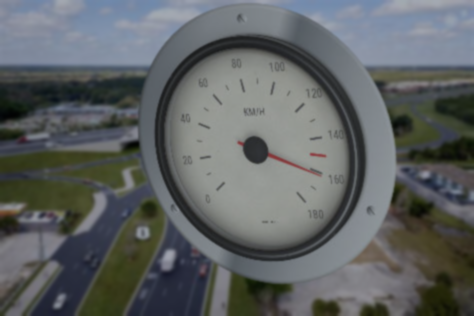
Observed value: 160,km/h
